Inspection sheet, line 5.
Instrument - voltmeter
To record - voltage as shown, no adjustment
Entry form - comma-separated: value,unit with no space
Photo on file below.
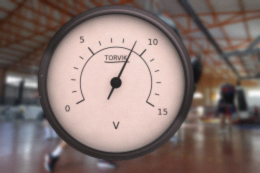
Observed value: 9,V
